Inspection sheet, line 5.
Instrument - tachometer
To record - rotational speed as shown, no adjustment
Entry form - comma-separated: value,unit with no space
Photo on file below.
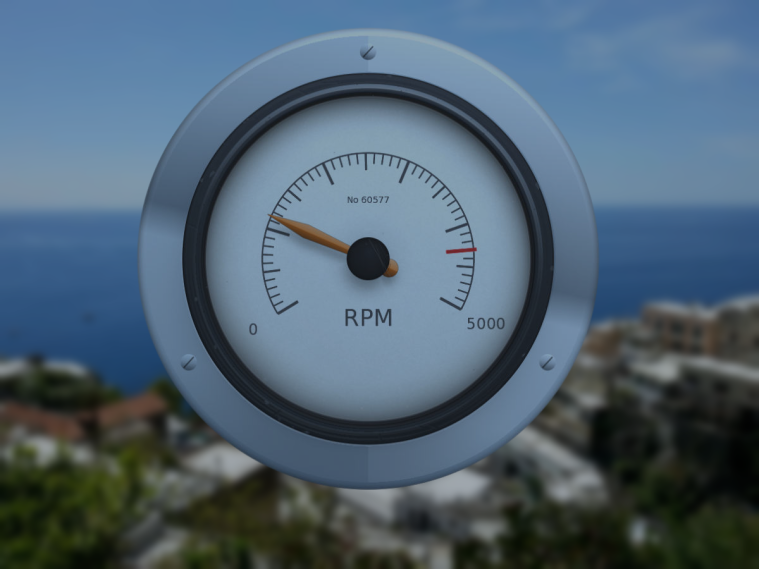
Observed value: 1150,rpm
